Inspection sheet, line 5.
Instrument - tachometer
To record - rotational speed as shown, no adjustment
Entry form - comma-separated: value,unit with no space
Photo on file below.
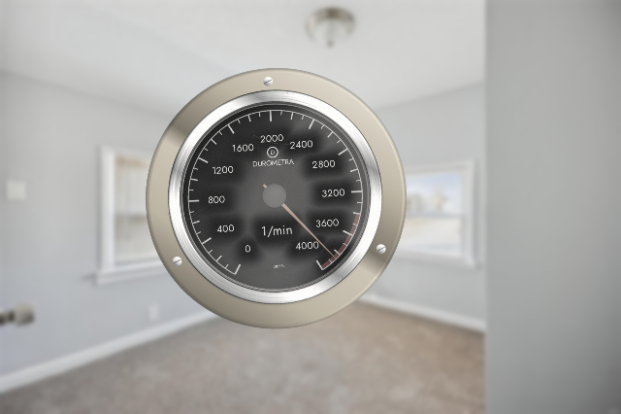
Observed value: 3850,rpm
